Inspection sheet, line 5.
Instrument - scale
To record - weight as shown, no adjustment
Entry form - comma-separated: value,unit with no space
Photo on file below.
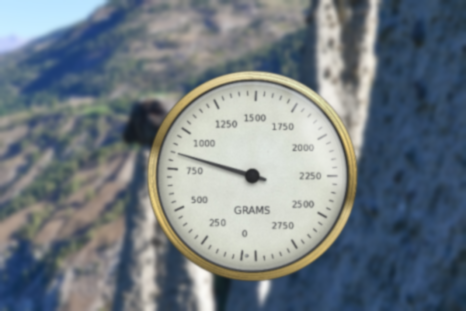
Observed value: 850,g
